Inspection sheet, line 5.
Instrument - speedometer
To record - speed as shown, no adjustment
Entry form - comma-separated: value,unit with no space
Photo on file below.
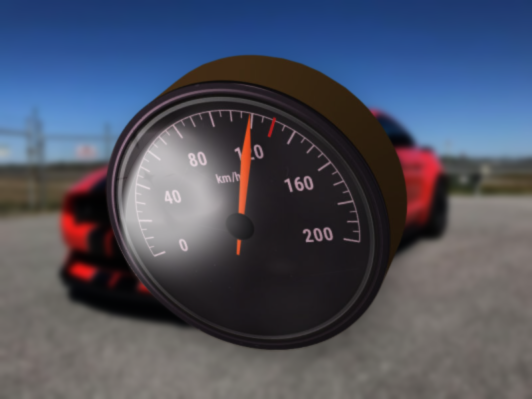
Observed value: 120,km/h
